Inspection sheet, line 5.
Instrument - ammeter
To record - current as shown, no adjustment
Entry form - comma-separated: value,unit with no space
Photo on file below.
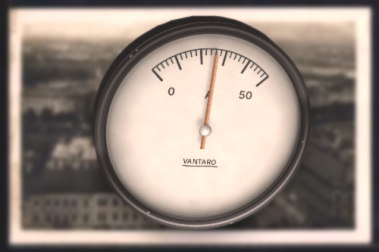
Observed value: 26,A
